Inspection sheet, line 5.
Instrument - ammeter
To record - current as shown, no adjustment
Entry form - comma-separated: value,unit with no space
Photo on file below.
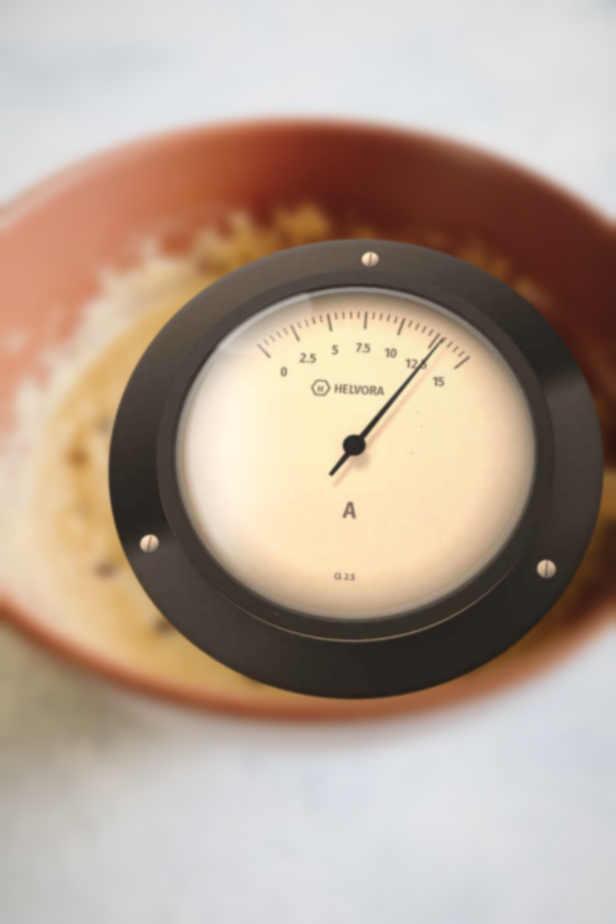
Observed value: 13,A
